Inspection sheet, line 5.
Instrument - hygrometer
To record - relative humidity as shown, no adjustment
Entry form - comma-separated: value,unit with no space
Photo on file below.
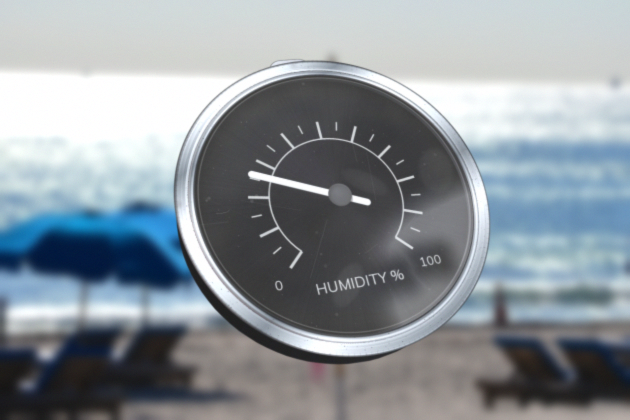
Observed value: 25,%
